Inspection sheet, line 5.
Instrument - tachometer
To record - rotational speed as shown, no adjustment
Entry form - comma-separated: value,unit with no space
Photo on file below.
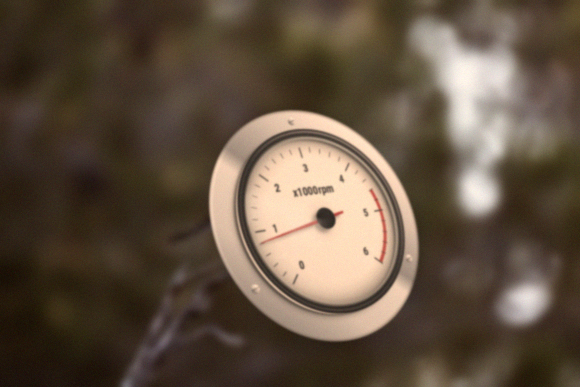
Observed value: 800,rpm
